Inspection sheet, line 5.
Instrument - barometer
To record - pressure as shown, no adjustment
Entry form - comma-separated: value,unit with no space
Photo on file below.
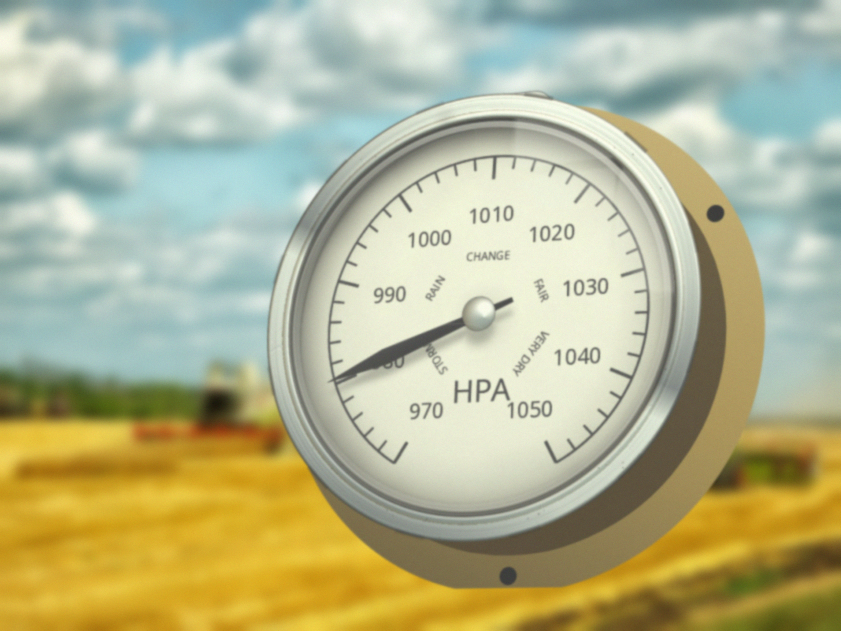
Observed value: 980,hPa
